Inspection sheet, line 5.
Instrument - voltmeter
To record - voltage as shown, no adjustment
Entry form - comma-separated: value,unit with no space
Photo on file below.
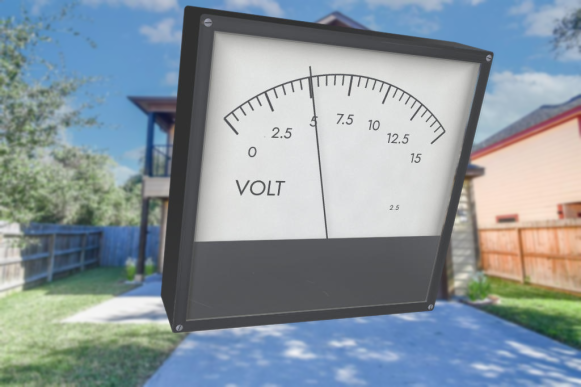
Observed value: 5,V
